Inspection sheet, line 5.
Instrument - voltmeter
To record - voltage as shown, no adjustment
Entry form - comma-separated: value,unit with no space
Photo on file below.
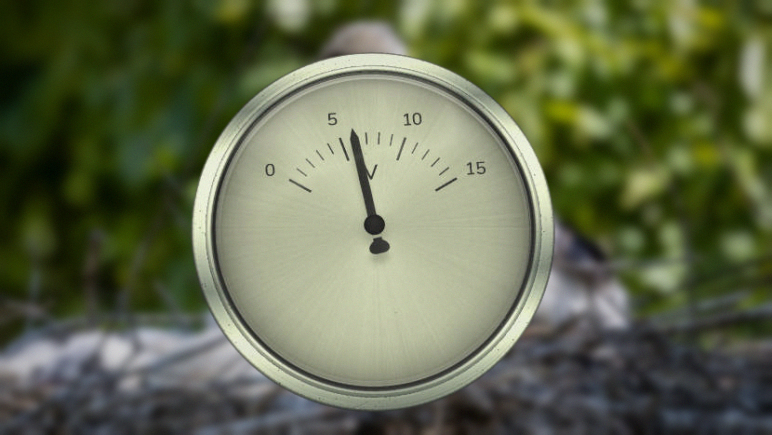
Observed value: 6,V
